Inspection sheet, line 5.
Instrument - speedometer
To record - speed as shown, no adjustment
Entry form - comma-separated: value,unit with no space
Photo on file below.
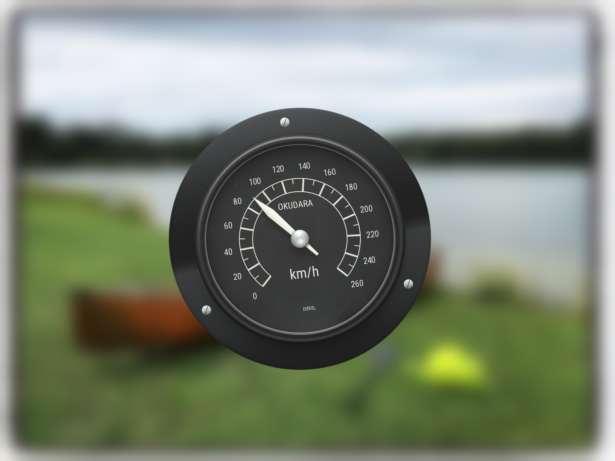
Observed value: 90,km/h
